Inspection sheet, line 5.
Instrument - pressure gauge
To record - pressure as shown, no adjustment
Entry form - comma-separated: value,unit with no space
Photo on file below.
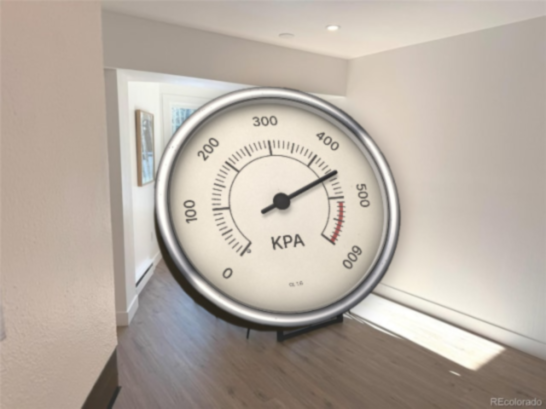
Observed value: 450,kPa
